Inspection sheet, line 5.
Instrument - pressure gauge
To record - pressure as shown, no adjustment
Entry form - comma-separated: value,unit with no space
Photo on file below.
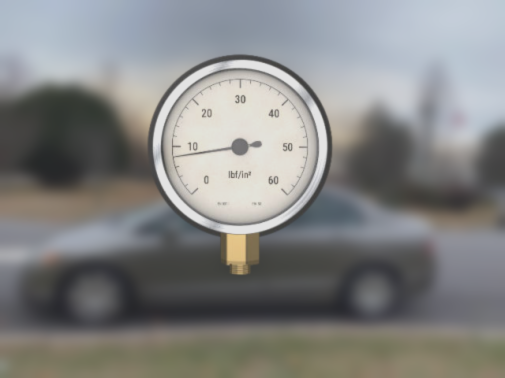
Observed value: 8,psi
